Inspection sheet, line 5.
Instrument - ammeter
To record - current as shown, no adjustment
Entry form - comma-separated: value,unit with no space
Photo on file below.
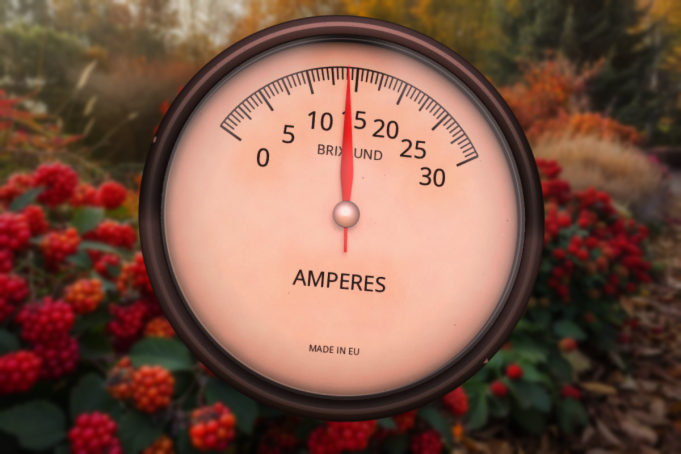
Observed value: 14,A
